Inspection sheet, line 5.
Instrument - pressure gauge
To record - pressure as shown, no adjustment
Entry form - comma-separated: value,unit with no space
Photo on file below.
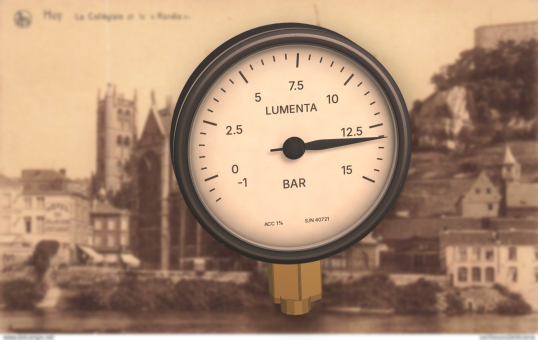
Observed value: 13,bar
